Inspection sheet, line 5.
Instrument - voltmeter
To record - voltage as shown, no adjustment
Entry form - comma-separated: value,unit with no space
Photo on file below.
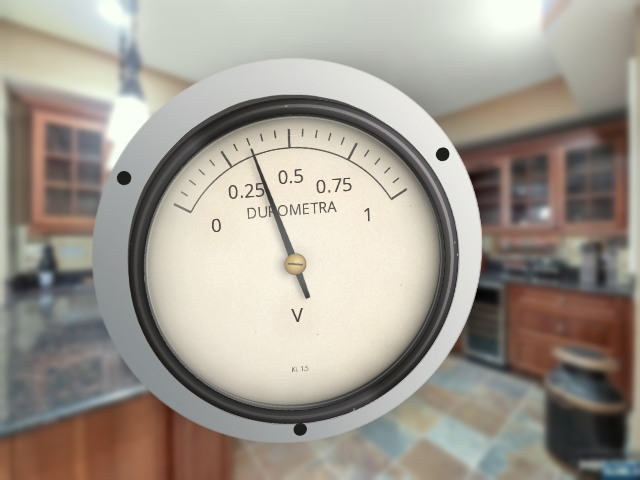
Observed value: 0.35,V
